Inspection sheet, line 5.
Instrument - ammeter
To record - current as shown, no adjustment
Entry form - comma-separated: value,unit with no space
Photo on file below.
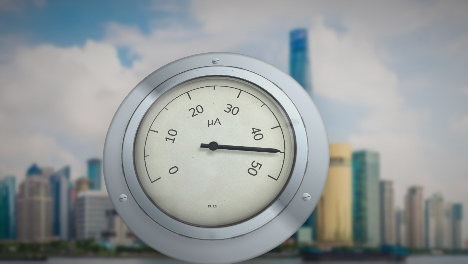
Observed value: 45,µA
